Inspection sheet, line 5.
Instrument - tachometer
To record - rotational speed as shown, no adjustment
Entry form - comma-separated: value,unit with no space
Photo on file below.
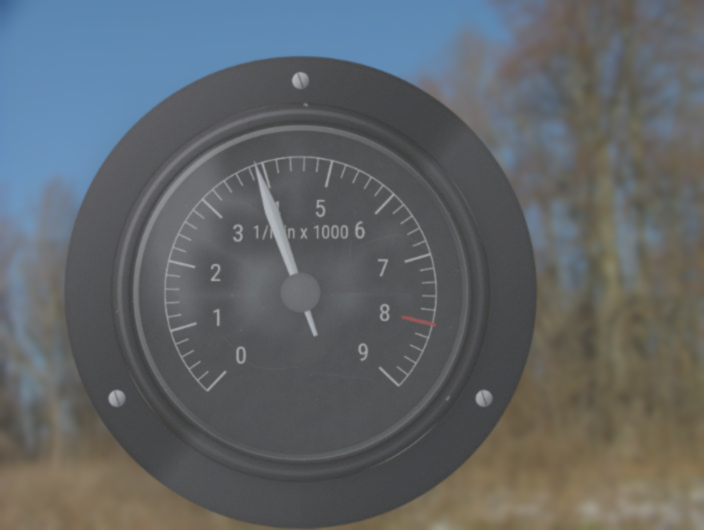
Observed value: 3900,rpm
